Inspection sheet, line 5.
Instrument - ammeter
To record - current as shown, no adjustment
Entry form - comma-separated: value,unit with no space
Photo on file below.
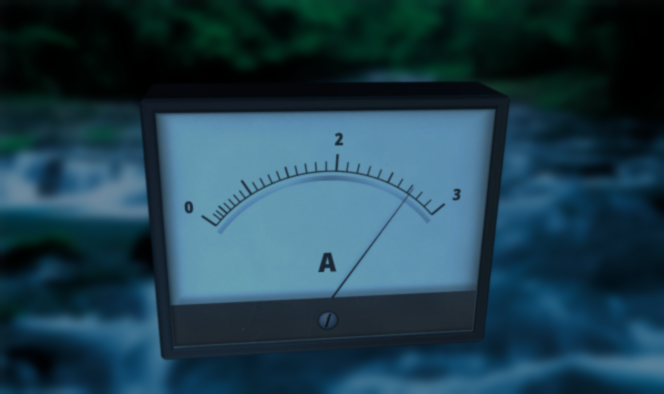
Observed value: 2.7,A
